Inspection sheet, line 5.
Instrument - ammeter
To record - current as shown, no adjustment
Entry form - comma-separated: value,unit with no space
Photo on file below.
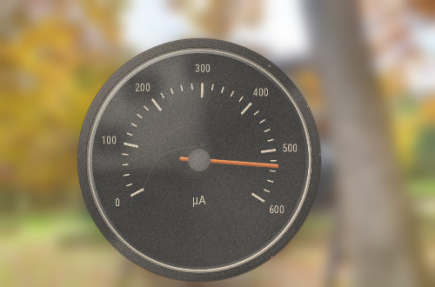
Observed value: 530,µA
